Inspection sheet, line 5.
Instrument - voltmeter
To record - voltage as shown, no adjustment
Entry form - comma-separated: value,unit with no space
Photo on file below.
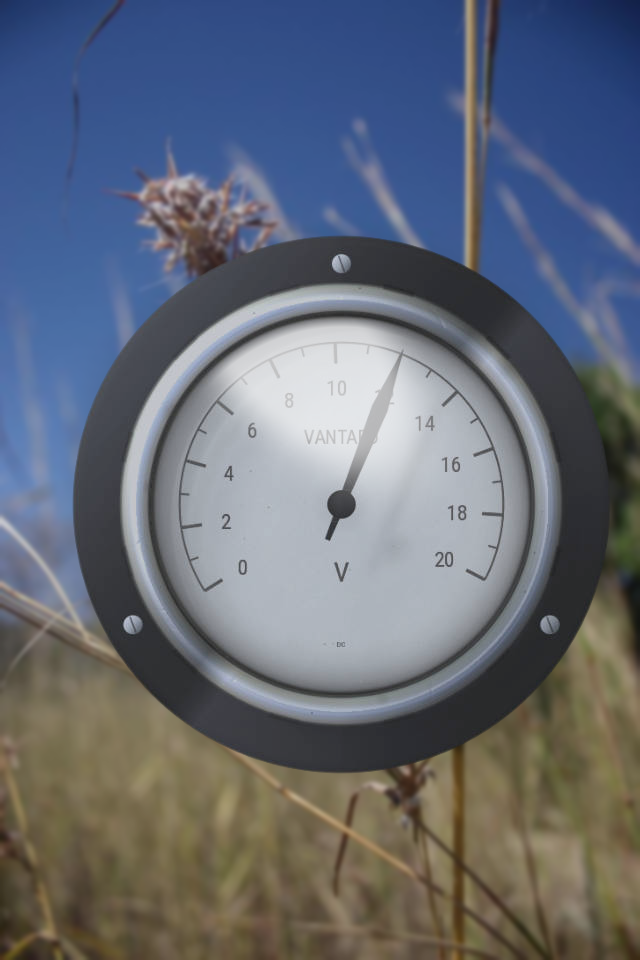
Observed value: 12,V
